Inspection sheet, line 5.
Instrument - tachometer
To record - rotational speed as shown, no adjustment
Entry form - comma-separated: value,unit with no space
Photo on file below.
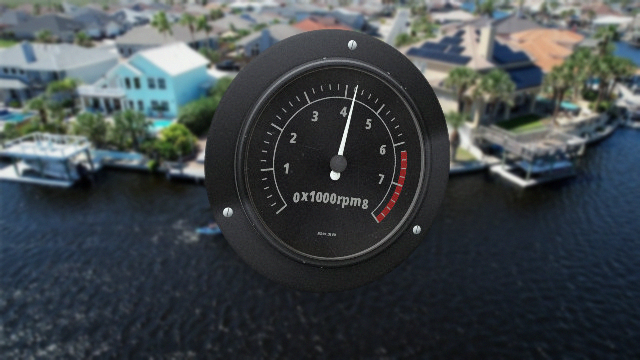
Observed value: 4200,rpm
